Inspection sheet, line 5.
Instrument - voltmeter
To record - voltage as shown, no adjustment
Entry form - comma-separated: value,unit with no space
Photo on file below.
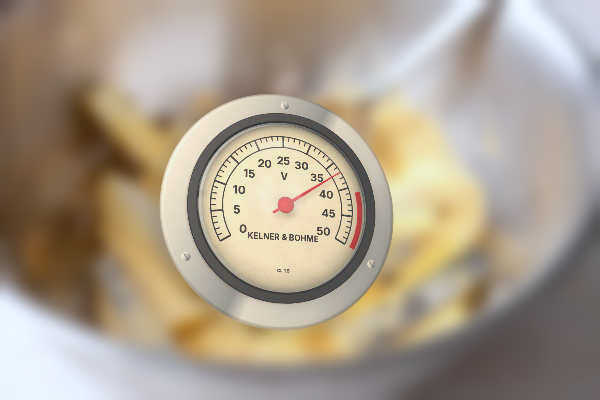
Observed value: 37,V
